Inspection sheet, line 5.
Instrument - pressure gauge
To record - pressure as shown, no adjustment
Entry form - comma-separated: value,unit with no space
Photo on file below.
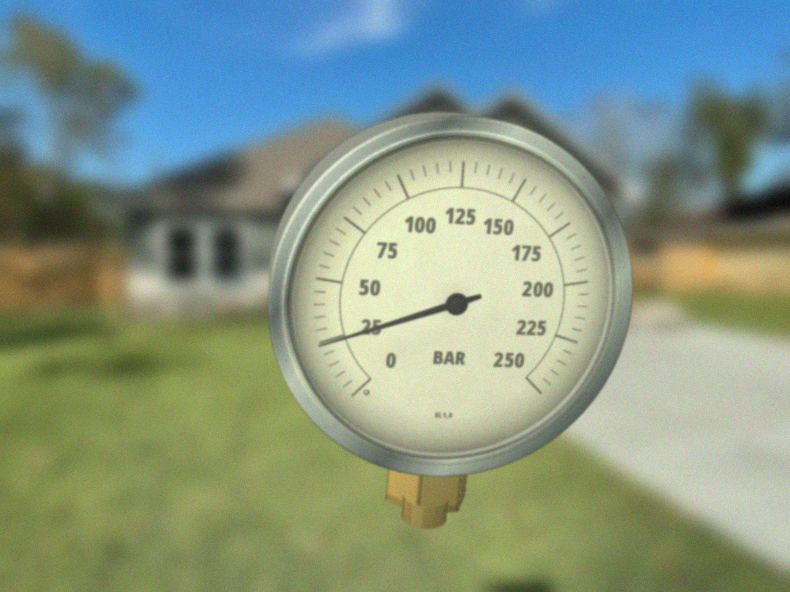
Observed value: 25,bar
